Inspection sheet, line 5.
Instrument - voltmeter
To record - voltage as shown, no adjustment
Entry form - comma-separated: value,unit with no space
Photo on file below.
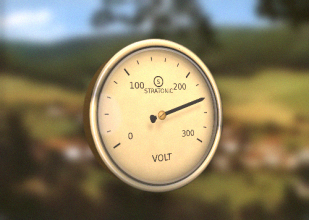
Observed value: 240,V
